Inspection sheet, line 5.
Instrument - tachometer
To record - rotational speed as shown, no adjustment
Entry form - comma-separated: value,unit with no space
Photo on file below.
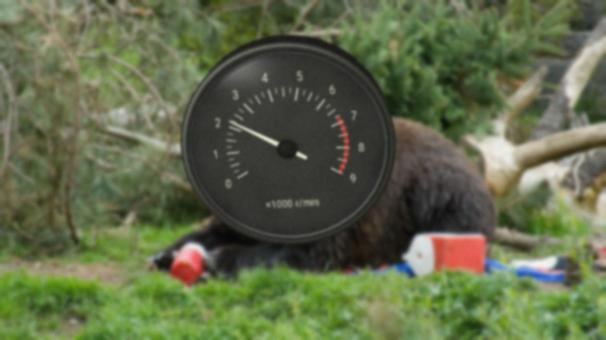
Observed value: 2250,rpm
